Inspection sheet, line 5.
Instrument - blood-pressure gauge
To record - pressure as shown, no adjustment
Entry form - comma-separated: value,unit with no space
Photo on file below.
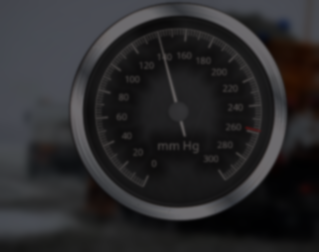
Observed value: 140,mmHg
